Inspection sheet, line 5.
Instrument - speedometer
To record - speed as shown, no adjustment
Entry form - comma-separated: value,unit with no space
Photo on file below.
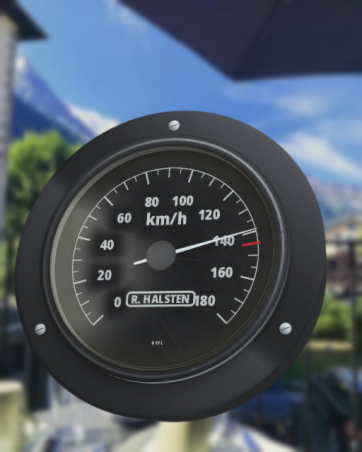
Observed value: 140,km/h
